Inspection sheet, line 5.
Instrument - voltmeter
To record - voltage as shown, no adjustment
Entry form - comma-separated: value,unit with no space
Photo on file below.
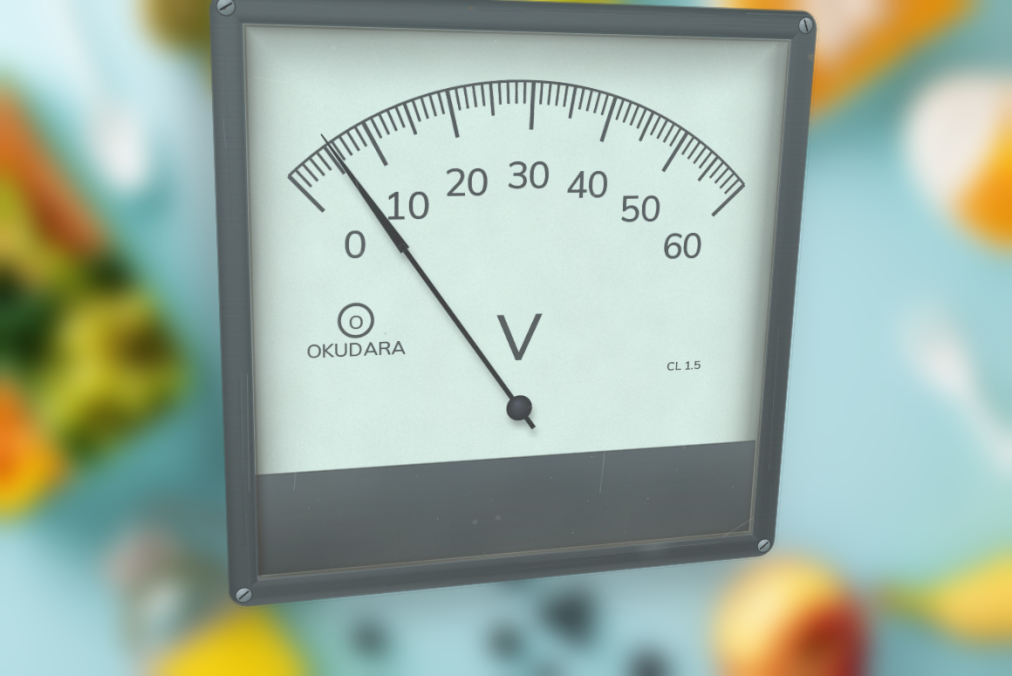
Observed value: 5.5,V
